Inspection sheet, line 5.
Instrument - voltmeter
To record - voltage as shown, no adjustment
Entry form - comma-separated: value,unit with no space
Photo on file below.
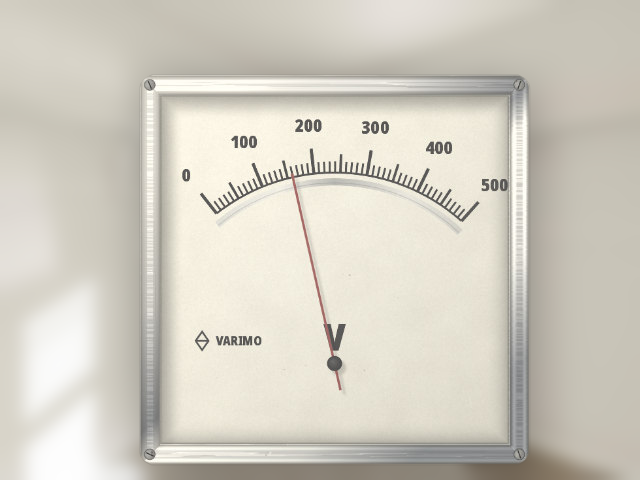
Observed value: 160,V
